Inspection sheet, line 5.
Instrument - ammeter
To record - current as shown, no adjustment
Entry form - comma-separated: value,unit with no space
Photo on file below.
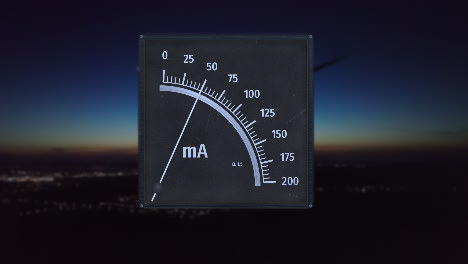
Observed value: 50,mA
